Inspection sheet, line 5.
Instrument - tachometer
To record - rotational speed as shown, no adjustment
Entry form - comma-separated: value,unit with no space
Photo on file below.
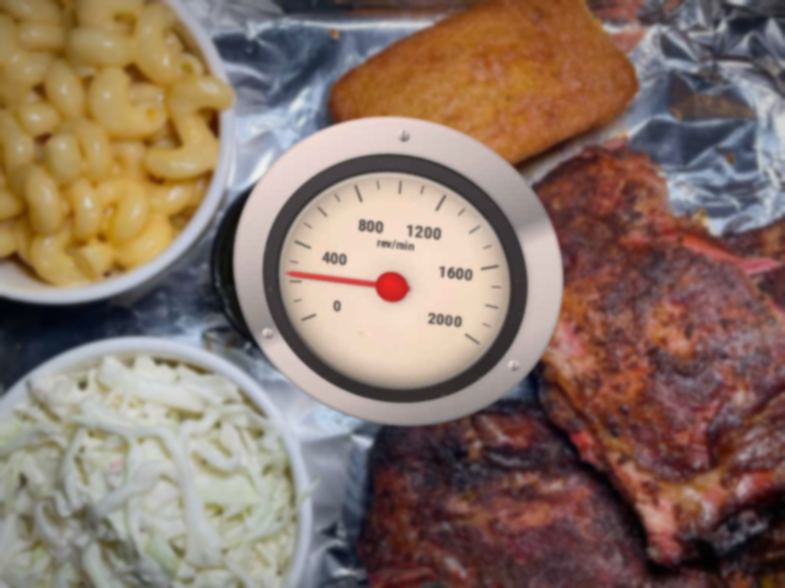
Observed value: 250,rpm
